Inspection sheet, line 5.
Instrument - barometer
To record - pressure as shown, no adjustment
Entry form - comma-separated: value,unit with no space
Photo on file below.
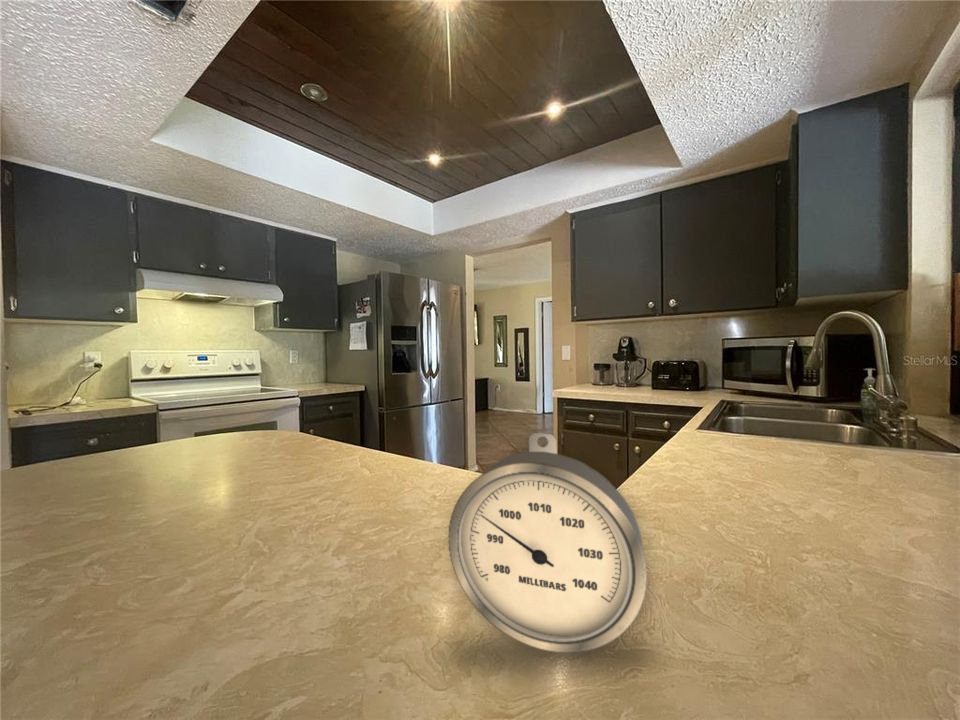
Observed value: 995,mbar
